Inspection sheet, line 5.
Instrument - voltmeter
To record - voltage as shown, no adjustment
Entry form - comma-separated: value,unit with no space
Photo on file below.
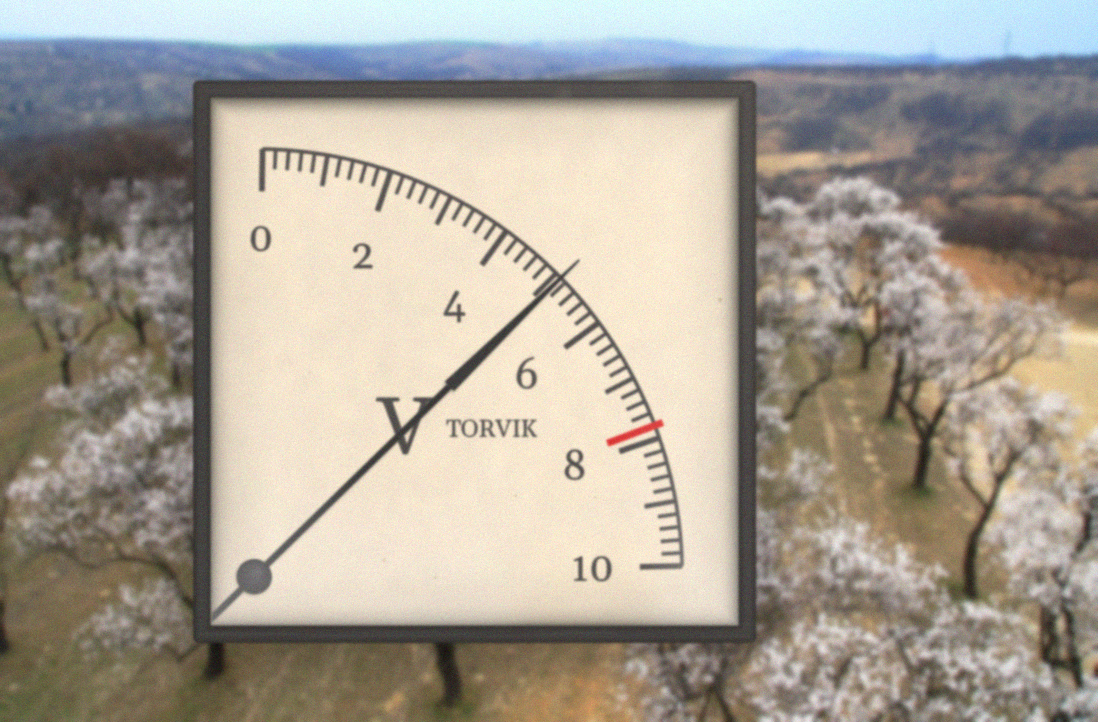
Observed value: 5.1,V
